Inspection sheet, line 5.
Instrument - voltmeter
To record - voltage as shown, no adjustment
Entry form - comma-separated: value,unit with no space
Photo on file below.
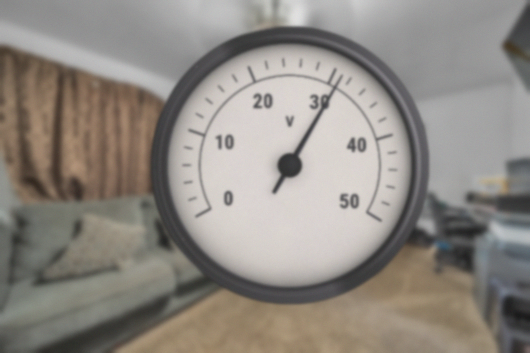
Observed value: 31,V
